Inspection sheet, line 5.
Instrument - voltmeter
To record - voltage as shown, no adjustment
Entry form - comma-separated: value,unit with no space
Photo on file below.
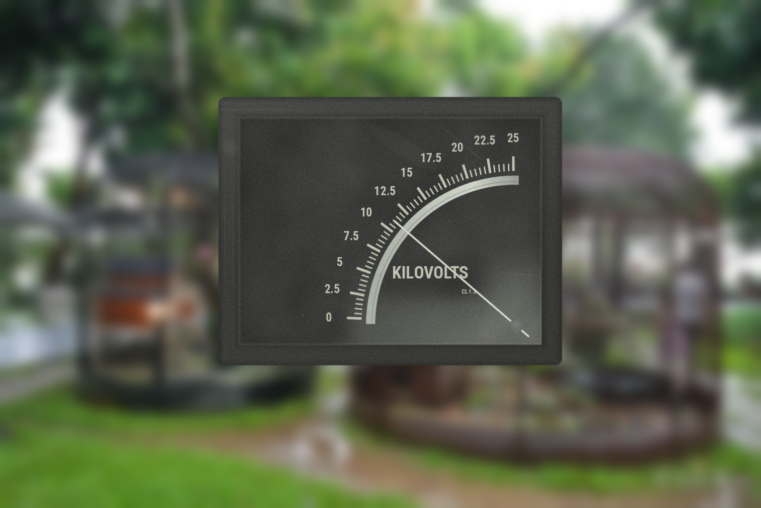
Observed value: 11,kV
